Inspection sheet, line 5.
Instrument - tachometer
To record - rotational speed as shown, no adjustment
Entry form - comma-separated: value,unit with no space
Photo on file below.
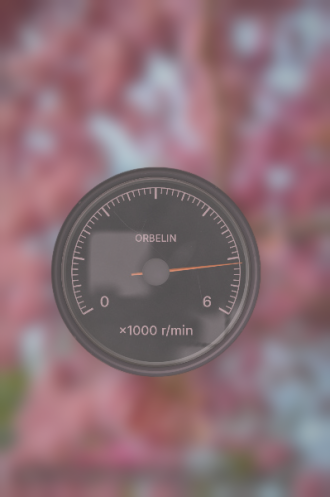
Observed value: 5100,rpm
